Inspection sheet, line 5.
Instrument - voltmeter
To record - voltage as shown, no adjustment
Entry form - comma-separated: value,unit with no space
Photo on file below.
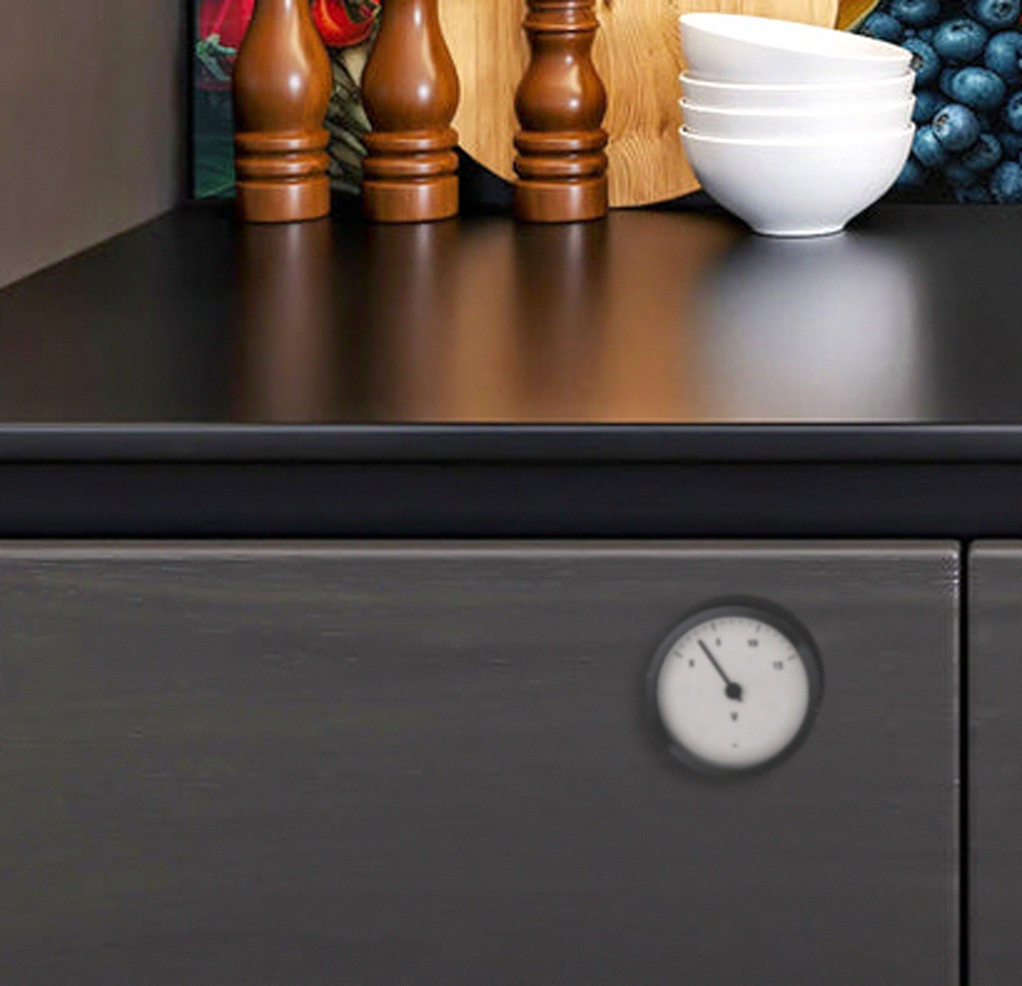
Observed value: 3,V
